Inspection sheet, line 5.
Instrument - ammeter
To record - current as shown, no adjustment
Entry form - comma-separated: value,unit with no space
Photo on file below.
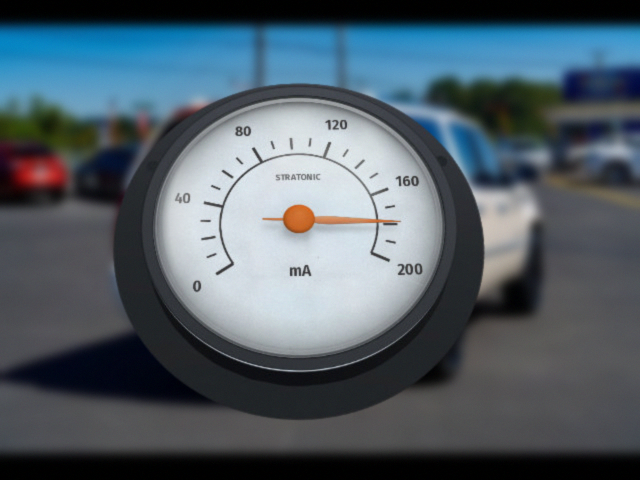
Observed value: 180,mA
